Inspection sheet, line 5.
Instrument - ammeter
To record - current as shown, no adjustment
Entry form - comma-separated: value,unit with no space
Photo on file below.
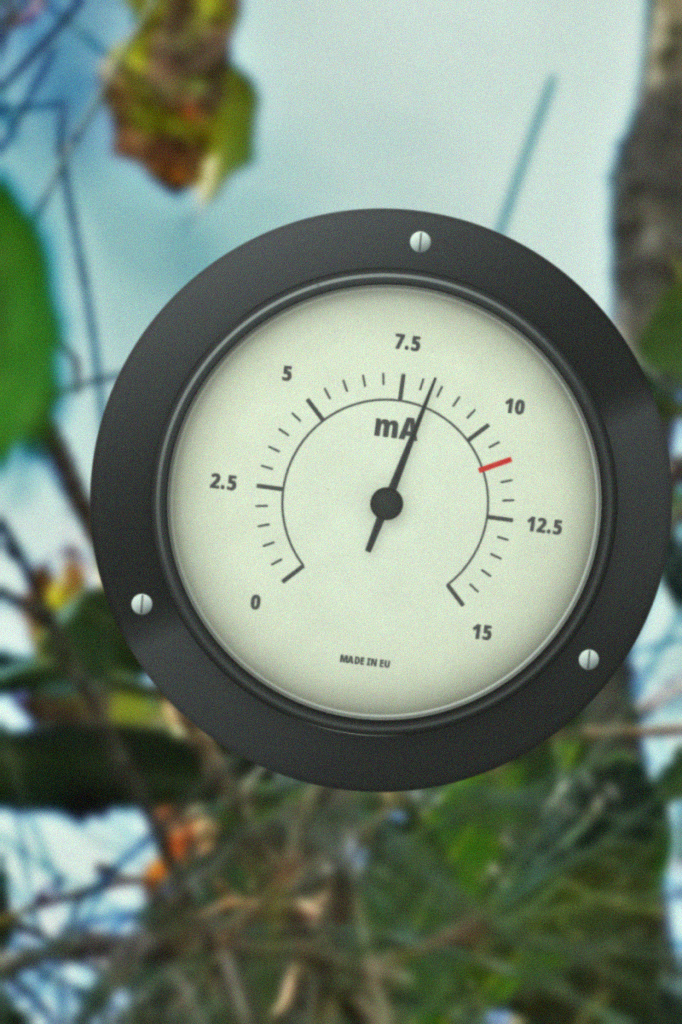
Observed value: 8.25,mA
